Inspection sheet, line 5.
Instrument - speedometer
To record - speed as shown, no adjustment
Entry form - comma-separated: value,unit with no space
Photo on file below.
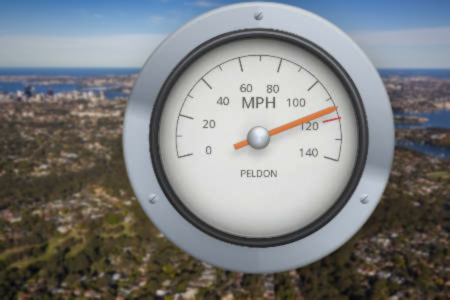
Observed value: 115,mph
